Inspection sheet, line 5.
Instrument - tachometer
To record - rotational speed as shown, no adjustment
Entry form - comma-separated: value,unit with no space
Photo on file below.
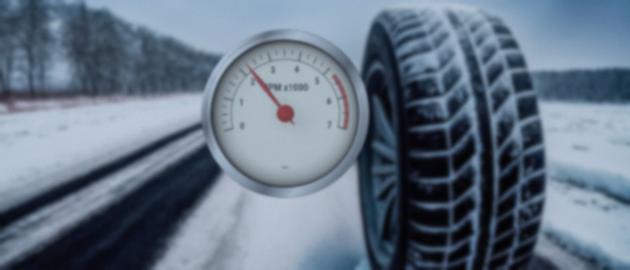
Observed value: 2250,rpm
